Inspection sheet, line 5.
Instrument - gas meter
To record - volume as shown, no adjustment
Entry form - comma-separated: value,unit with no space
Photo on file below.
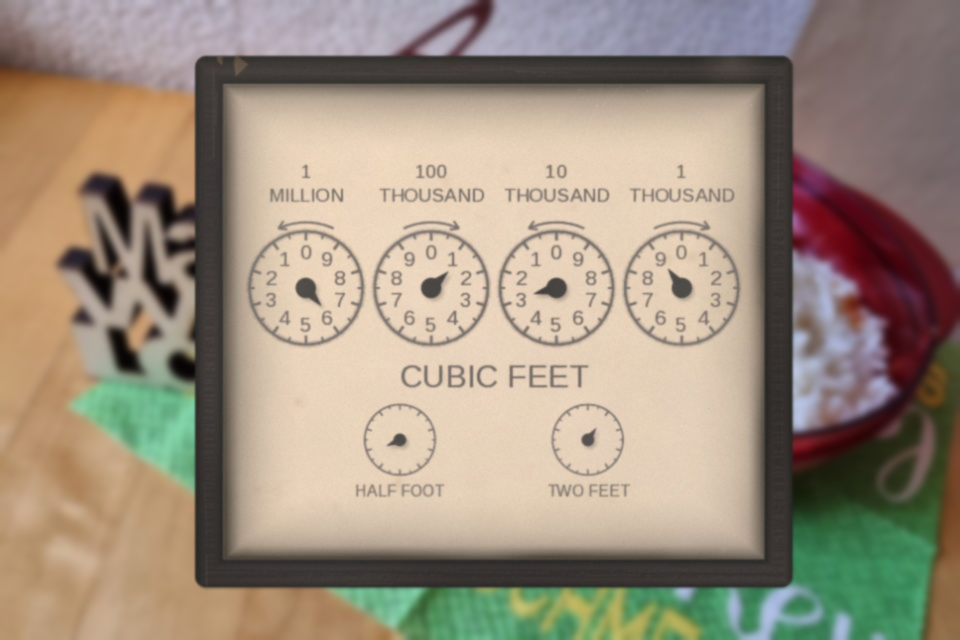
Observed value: 612900,ft³
